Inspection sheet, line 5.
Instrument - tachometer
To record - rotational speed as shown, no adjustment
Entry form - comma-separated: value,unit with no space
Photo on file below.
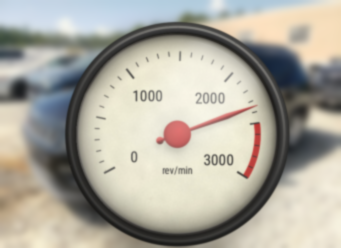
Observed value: 2350,rpm
